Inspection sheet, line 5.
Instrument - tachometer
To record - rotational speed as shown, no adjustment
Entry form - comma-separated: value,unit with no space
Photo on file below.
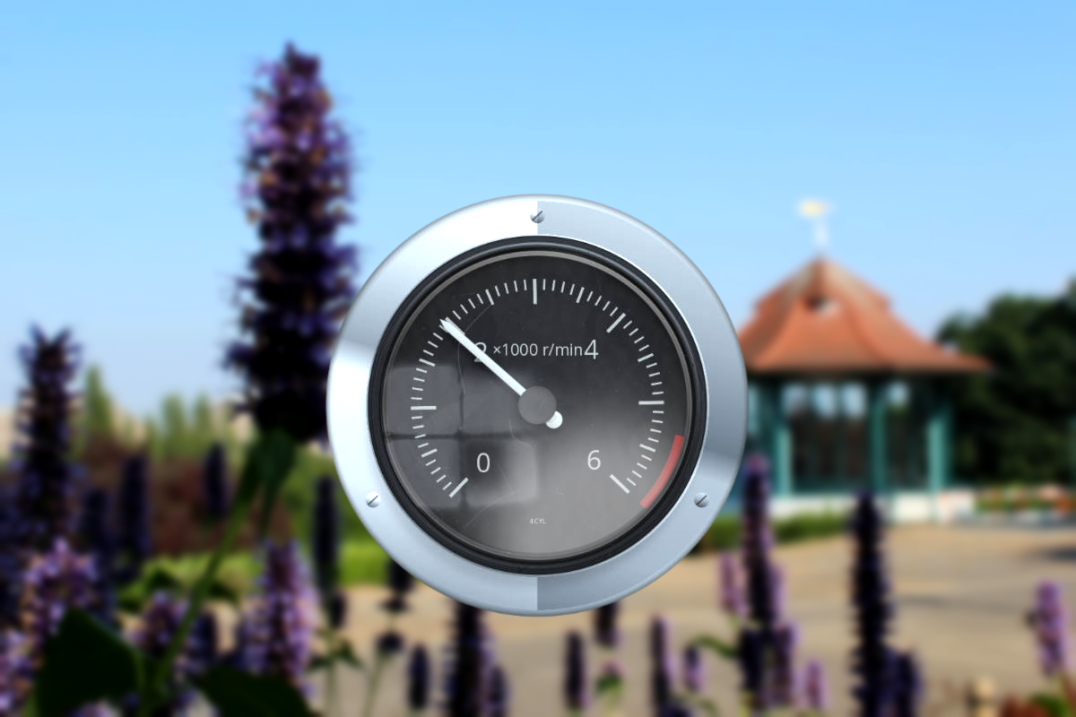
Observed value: 1950,rpm
